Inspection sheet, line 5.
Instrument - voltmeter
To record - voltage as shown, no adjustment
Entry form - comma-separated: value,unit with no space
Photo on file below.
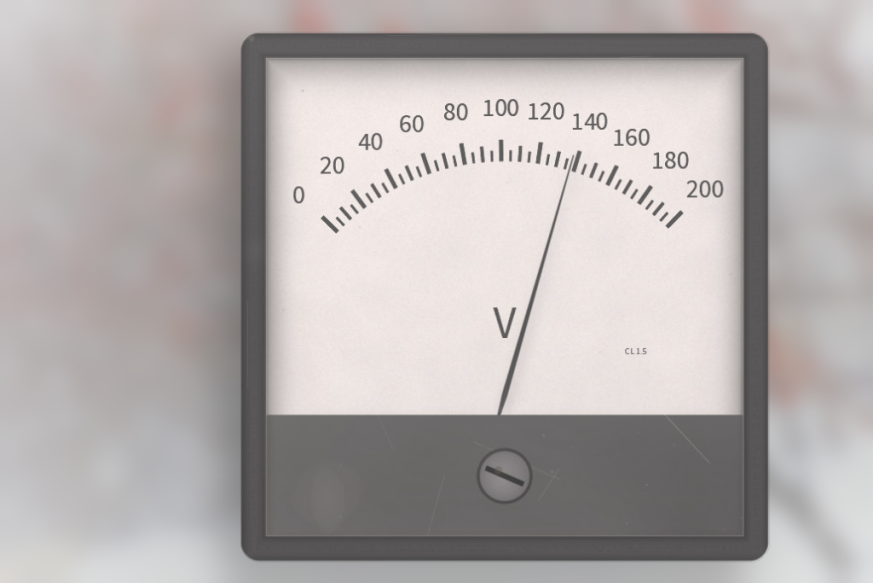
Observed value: 137.5,V
